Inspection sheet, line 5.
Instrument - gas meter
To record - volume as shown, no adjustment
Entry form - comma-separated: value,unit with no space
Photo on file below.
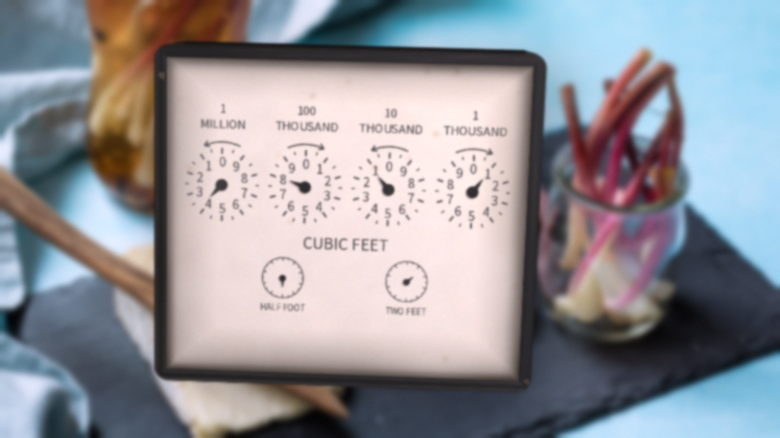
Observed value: 381100,ft³
